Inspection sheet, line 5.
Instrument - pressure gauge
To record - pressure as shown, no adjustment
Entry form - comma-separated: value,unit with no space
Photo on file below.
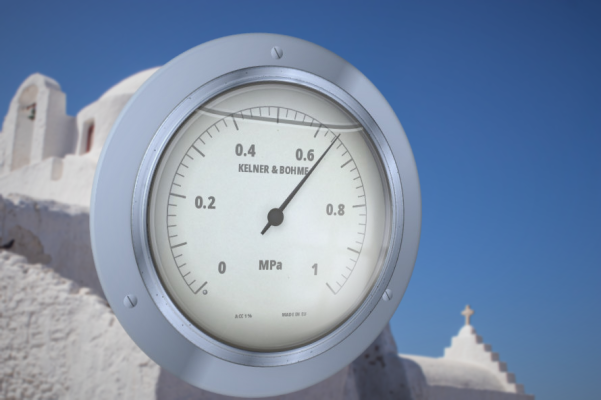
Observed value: 0.64,MPa
